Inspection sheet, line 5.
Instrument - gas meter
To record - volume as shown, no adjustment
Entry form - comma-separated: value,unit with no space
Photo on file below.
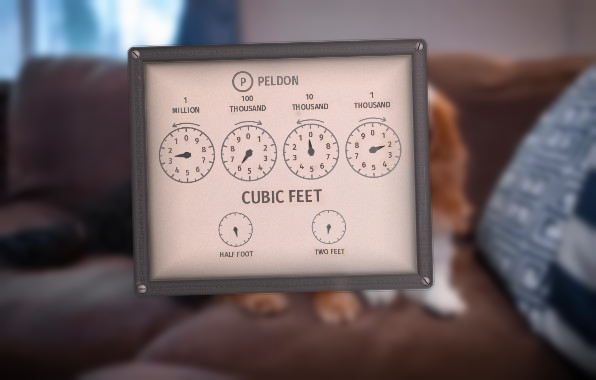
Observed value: 260200,ft³
